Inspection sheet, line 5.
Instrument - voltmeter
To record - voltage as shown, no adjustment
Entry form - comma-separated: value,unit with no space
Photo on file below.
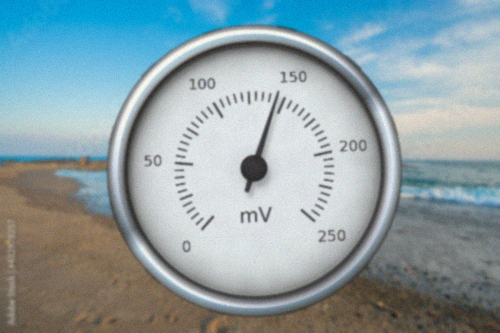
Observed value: 145,mV
